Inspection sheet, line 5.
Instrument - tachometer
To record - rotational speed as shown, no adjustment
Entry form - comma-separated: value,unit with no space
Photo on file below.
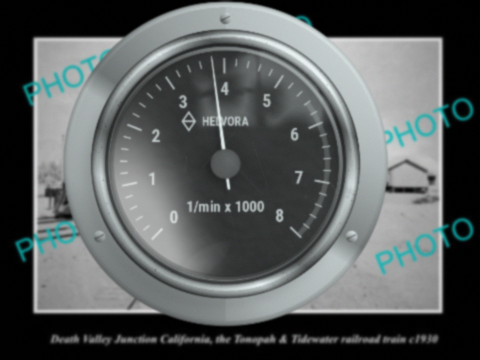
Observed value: 3800,rpm
